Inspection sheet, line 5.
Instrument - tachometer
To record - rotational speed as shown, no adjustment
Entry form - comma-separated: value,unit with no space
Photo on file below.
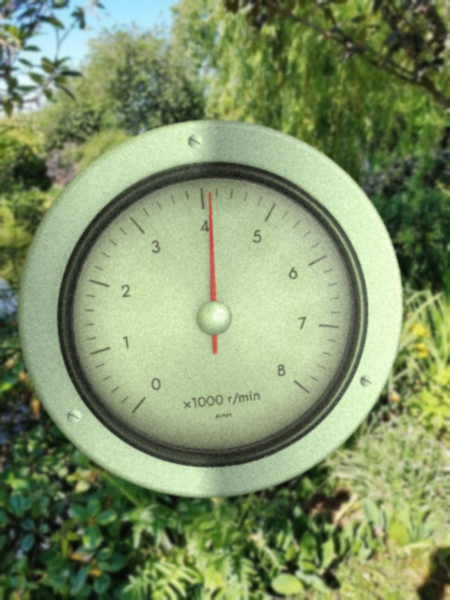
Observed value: 4100,rpm
